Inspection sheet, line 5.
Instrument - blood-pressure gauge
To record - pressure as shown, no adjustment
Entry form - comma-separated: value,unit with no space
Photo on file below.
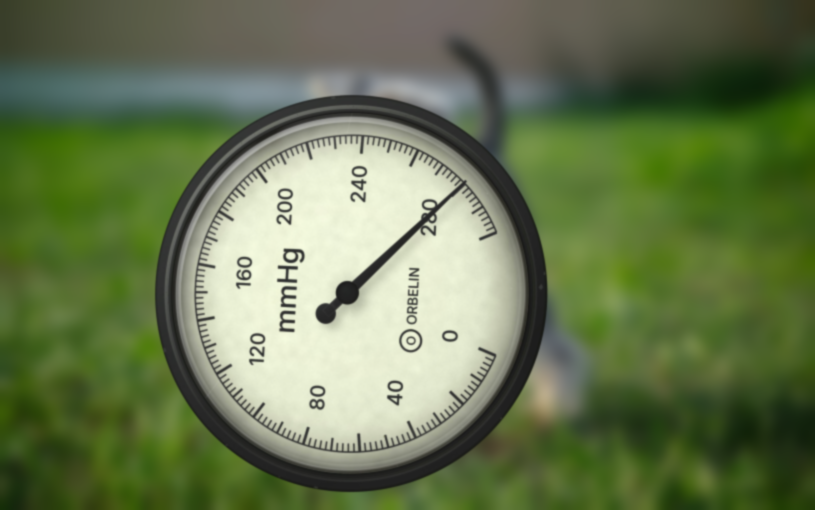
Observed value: 280,mmHg
